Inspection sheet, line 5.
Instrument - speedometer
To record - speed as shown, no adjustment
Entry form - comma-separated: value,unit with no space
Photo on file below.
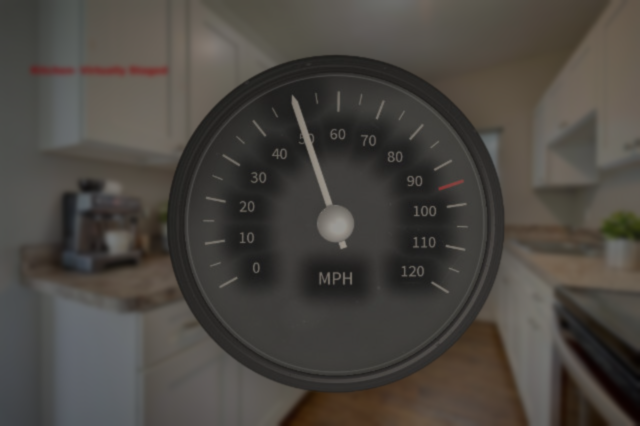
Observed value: 50,mph
